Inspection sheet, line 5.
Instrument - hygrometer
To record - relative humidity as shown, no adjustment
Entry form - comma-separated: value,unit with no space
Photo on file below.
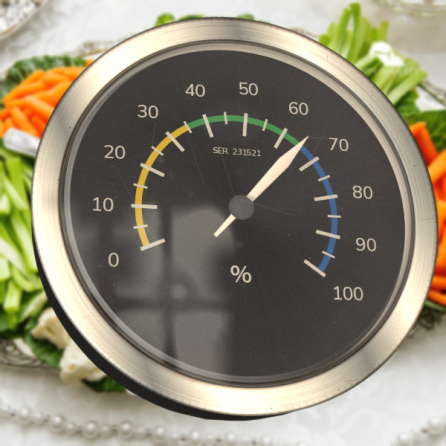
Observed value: 65,%
